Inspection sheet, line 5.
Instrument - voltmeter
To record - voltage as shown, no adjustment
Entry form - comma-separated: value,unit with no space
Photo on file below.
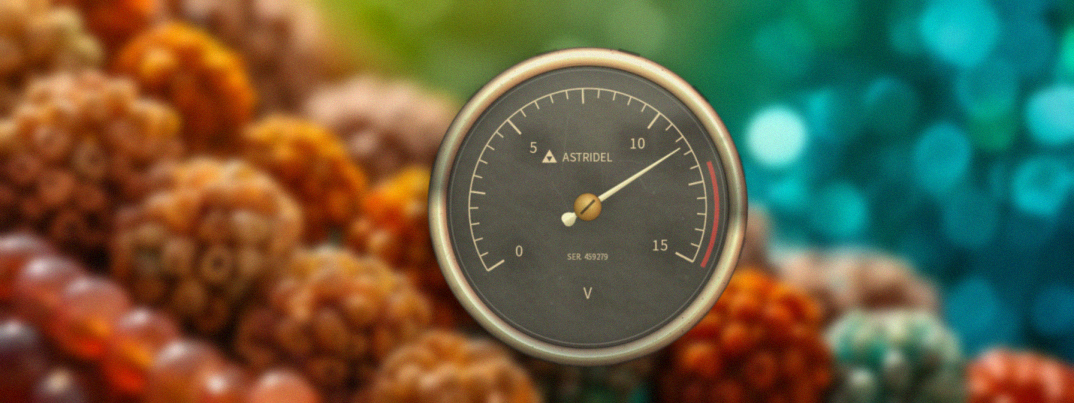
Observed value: 11.25,V
